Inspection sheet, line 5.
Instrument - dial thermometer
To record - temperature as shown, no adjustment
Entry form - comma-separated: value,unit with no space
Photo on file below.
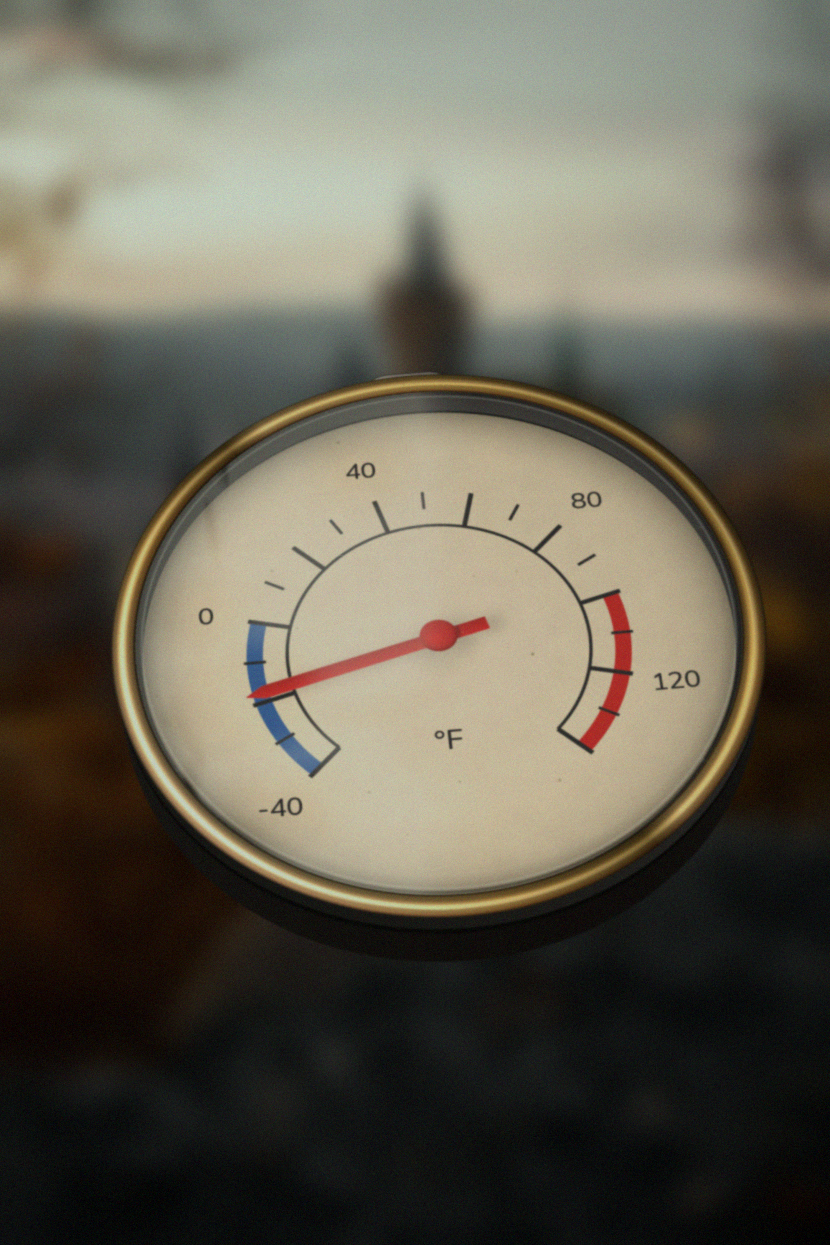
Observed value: -20,°F
